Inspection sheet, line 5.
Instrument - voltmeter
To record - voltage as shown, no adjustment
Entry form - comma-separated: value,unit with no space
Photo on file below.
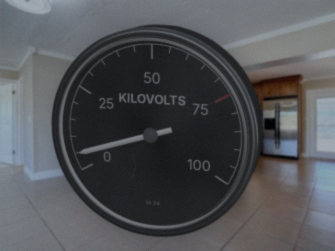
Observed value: 5,kV
